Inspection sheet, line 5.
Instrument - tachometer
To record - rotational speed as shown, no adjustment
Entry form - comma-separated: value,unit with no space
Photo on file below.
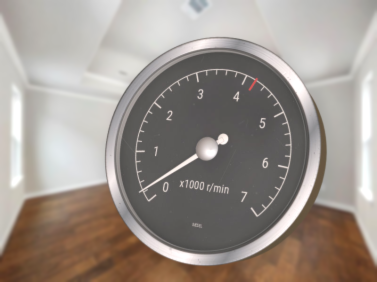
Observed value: 200,rpm
